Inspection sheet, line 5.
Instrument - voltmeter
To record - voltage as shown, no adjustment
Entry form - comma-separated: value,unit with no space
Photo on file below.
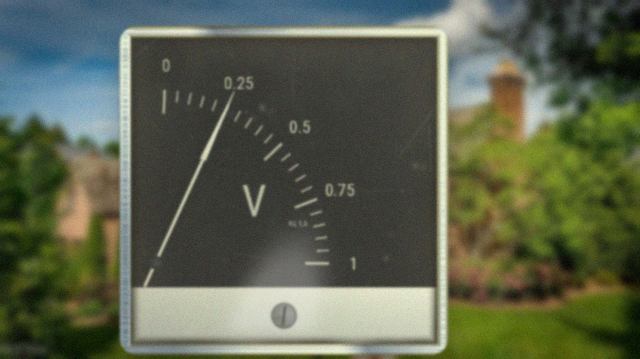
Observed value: 0.25,V
